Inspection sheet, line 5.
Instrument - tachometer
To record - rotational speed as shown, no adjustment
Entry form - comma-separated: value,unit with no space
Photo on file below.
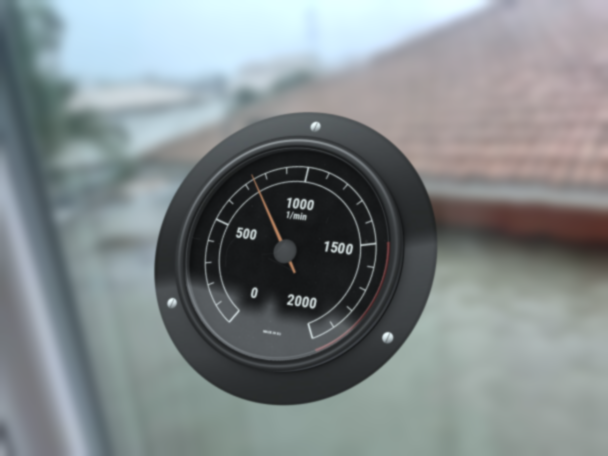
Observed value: 750,rpm
